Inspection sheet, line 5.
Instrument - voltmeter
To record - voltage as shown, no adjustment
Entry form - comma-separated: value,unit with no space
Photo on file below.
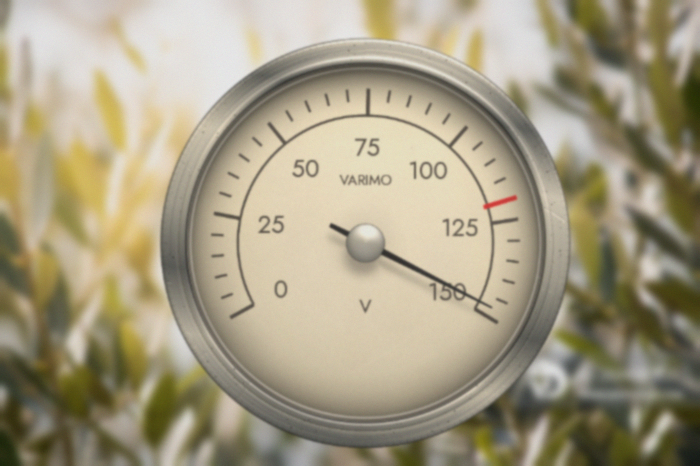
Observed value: 147.5,V
